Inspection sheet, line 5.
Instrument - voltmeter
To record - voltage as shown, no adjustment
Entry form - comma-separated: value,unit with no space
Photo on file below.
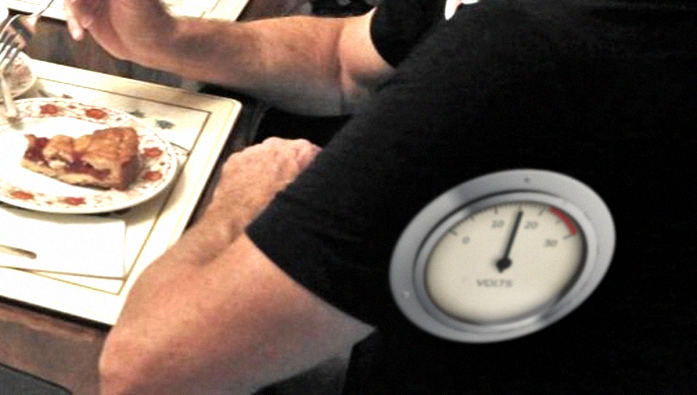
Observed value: 15,V
